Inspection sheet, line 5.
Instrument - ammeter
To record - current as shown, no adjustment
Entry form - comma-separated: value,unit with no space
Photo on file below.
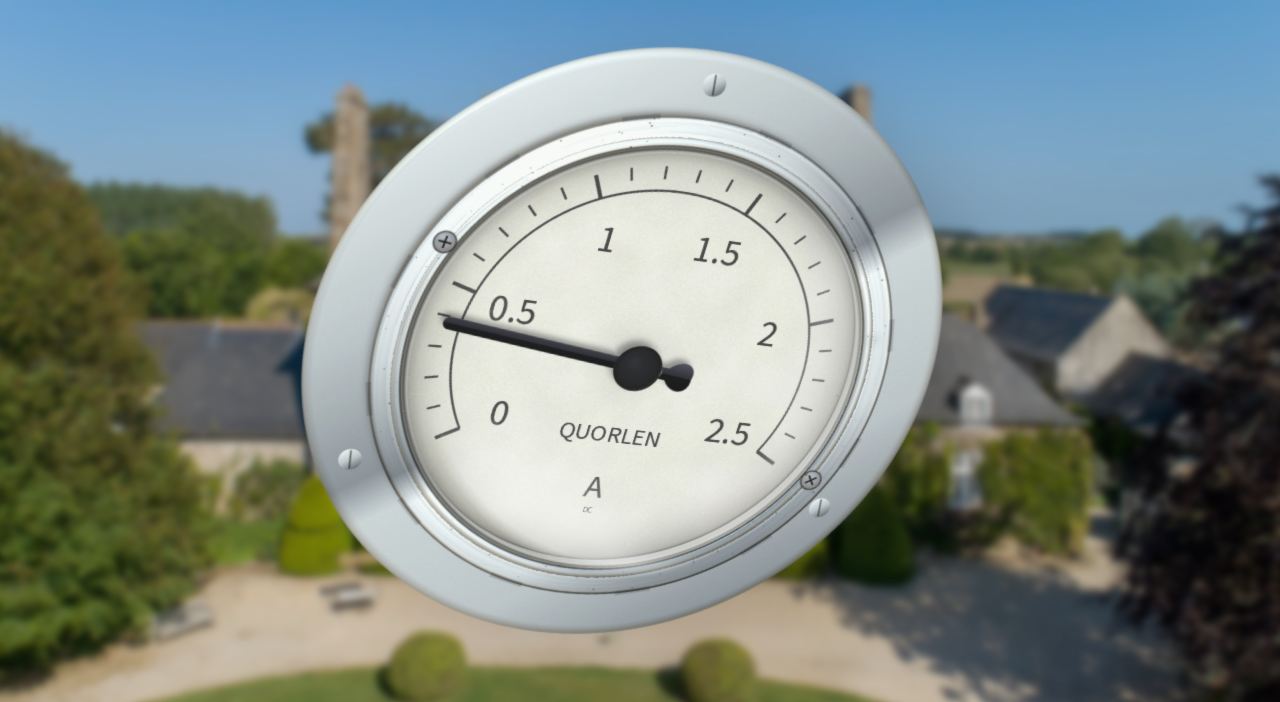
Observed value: 0.4,A
